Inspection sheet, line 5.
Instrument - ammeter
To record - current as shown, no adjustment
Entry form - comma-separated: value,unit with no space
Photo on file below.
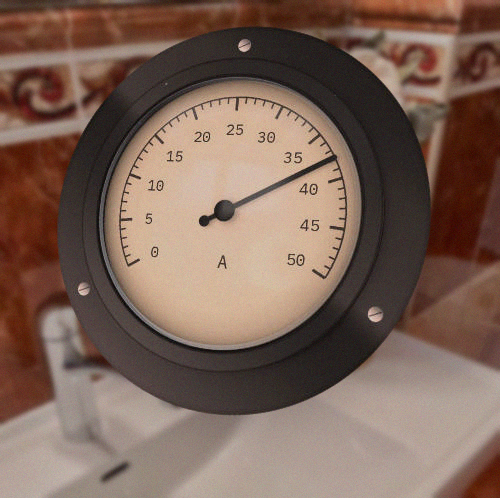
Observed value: 38,A
